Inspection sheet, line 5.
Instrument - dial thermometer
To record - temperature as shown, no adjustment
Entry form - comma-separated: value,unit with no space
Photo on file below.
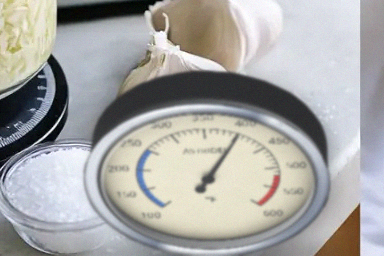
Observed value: 400,°F
